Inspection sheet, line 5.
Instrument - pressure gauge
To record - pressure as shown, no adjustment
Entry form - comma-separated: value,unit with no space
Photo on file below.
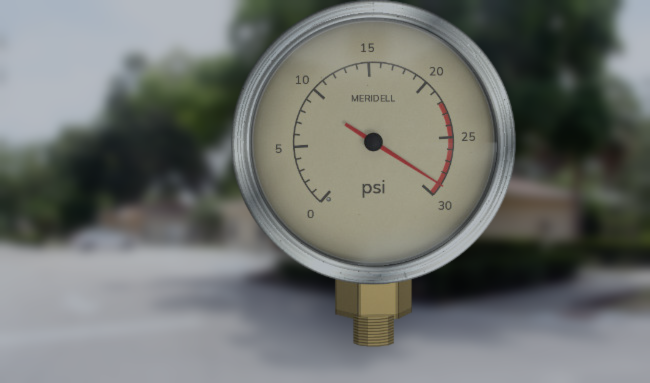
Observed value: 29,psi
